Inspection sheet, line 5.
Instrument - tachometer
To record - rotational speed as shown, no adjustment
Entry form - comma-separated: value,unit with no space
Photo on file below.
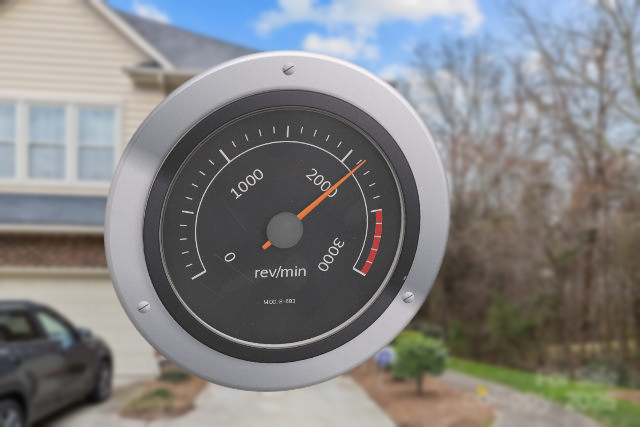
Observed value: 2100,rpm
